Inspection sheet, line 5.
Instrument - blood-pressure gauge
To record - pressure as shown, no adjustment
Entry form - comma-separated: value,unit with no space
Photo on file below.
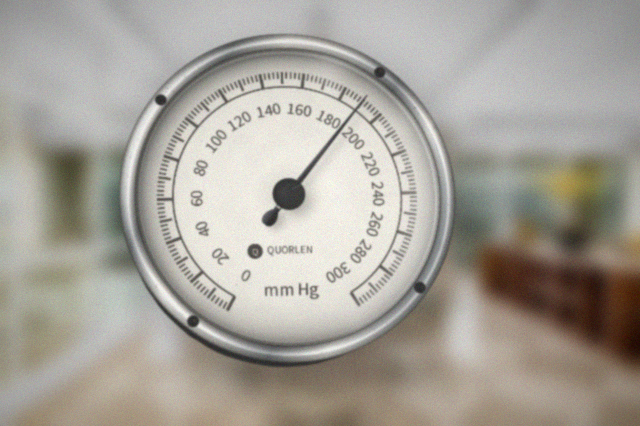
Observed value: 190,mmHg
